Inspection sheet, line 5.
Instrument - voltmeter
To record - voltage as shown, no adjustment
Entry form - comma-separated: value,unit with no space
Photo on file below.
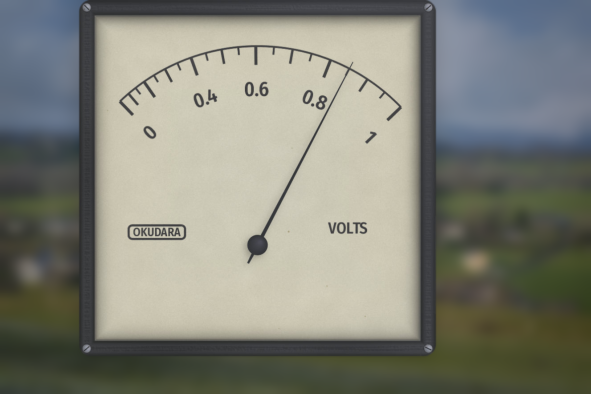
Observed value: 0.85,V
